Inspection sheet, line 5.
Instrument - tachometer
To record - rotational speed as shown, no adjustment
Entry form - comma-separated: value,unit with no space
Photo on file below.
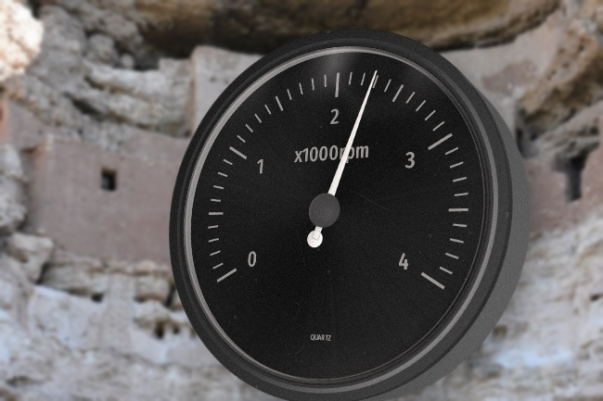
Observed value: 2300,rpm
